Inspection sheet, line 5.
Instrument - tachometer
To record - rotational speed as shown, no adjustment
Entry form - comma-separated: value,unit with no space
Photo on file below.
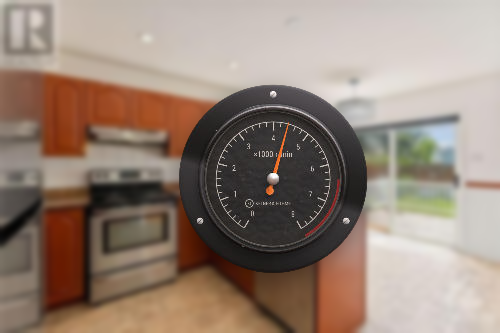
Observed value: 4400,rpm
